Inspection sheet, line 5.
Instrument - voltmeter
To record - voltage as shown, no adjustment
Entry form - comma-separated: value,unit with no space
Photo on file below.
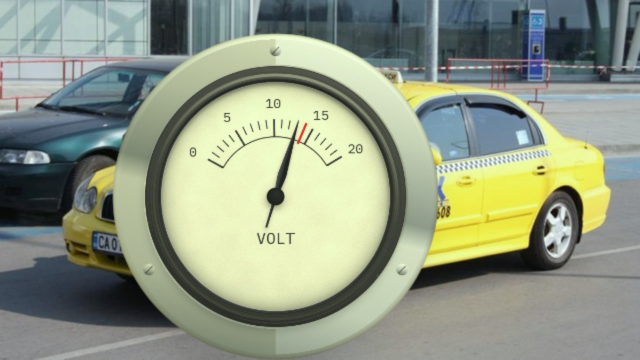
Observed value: 13,V
